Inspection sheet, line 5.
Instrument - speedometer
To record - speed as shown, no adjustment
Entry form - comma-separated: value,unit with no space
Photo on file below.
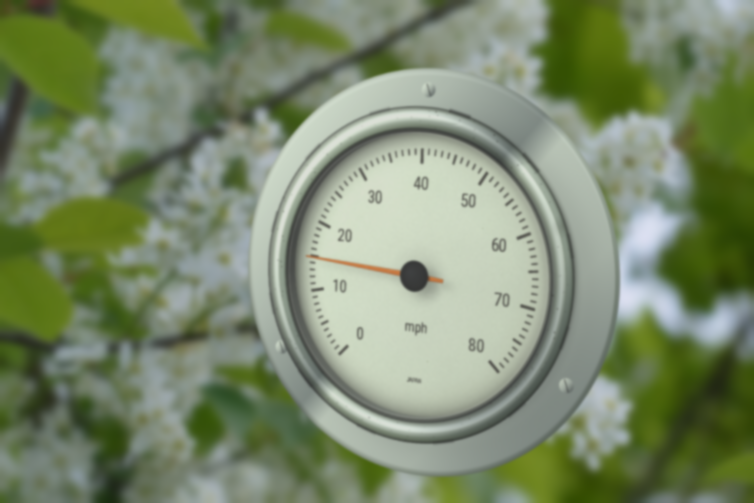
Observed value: 15,mph
